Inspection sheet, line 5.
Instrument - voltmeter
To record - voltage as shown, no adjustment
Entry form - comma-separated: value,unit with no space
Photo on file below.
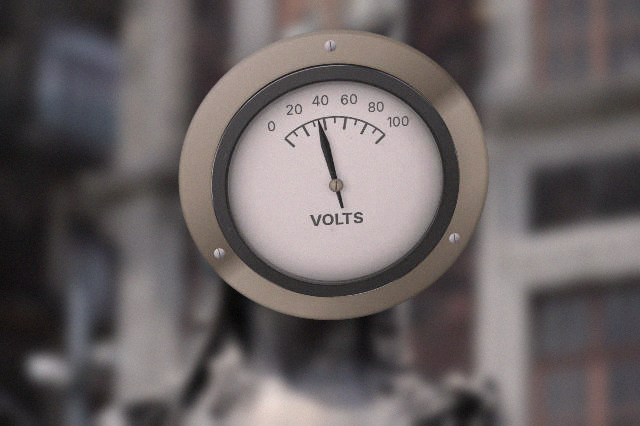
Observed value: 35,V
